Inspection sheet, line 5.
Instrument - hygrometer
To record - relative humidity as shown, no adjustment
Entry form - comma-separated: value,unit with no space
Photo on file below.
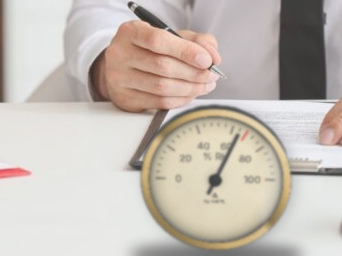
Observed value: 64,%
